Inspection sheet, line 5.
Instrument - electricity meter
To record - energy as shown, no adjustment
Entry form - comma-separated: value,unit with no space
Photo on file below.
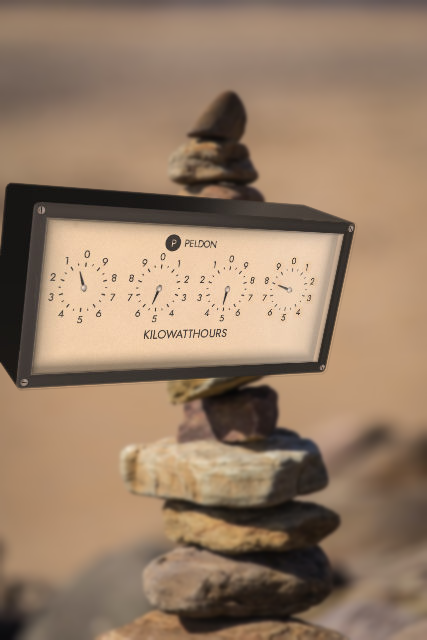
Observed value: 548,kWh
